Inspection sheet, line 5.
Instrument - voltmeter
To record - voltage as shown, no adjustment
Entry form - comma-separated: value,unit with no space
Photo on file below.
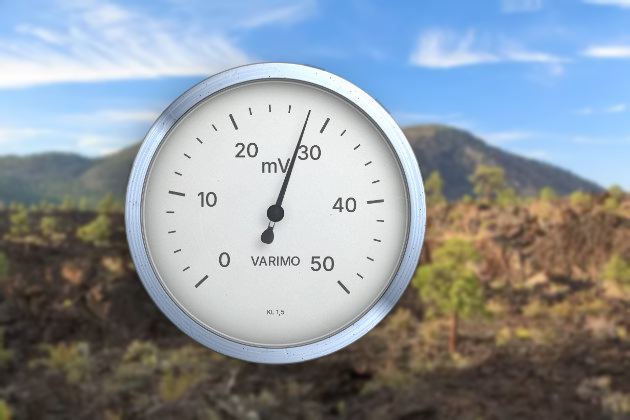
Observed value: 28,mV
